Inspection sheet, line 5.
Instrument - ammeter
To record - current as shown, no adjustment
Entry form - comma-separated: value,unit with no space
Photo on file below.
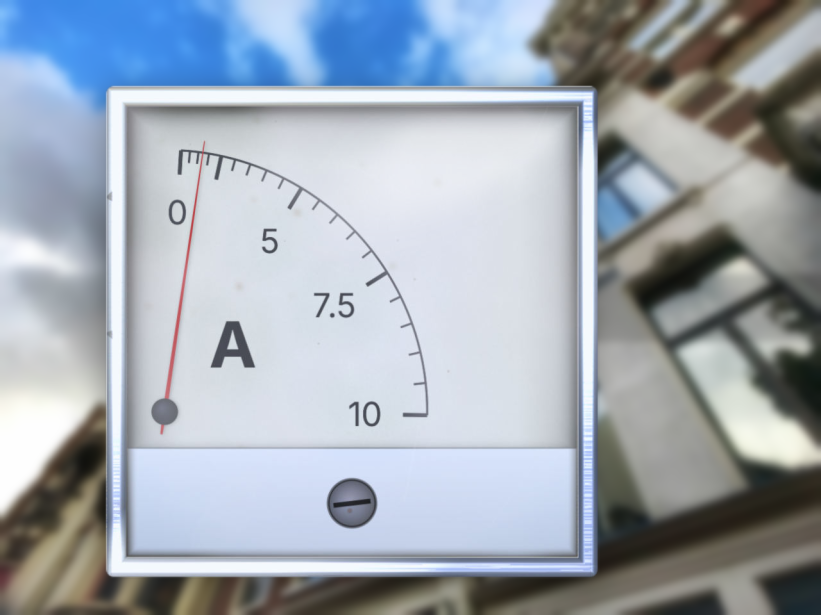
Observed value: 1.75,A
